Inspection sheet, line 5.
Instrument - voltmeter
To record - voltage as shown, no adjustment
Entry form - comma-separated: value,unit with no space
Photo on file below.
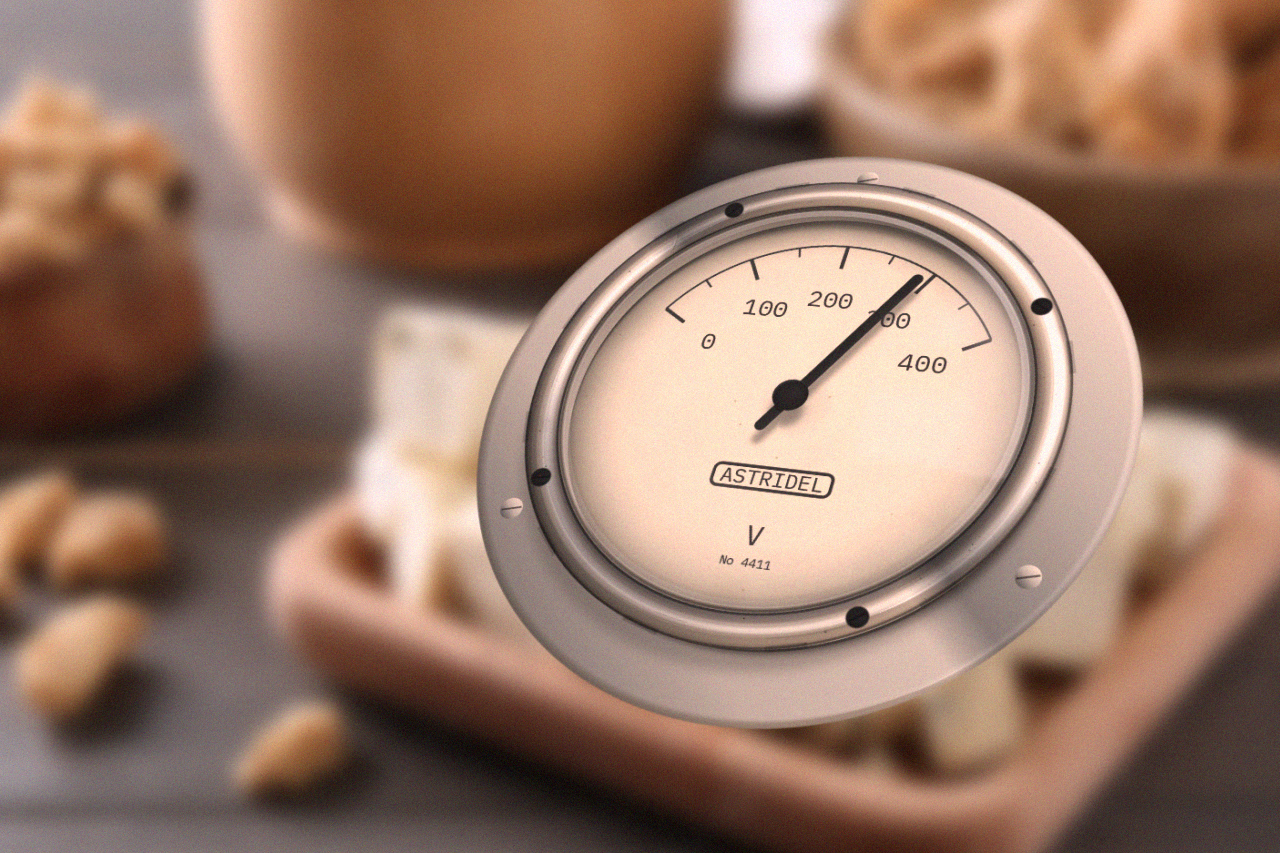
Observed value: 300,V
